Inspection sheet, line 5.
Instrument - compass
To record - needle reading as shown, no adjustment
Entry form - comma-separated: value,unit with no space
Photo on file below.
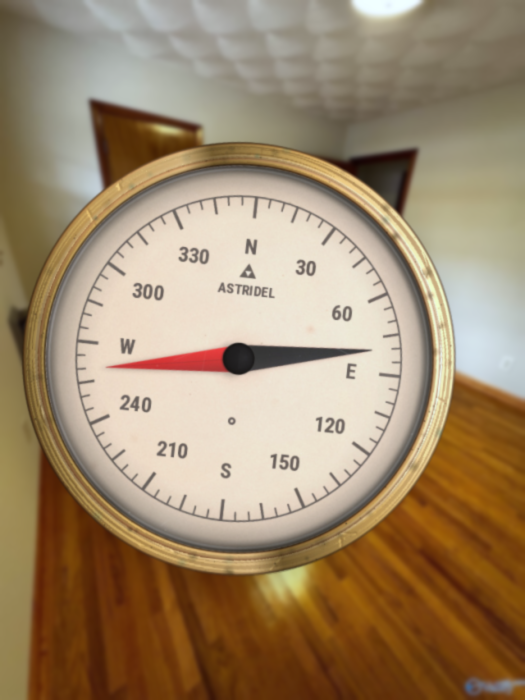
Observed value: 260,°
